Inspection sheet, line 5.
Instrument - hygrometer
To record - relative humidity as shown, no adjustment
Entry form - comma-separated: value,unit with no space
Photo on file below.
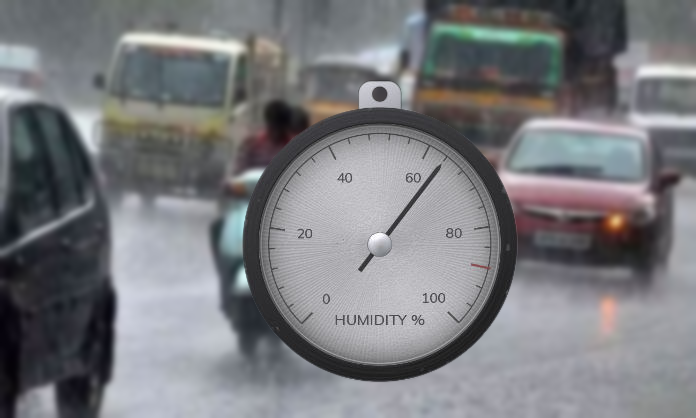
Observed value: 64,%
